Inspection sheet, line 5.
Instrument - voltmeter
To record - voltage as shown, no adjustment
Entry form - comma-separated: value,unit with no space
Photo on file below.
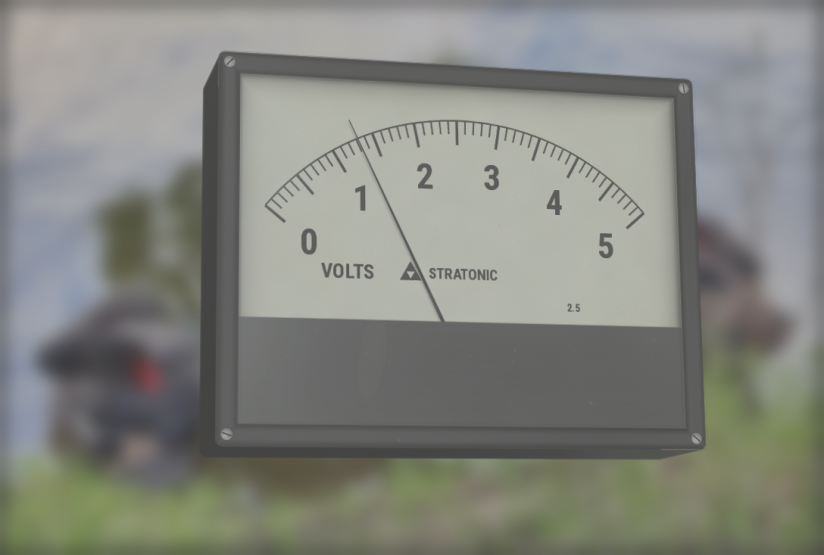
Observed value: 1.3,V
